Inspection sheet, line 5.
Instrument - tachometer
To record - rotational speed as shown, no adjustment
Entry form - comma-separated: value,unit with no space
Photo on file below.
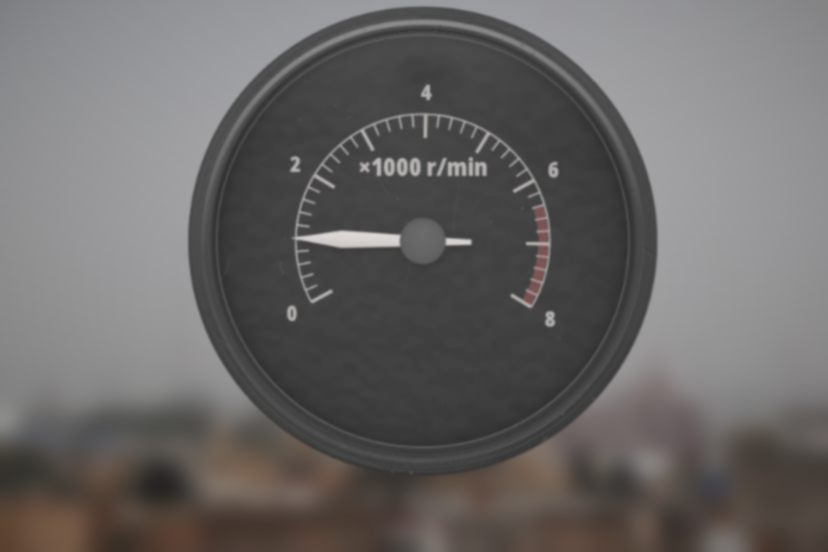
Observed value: 1000,rpm
